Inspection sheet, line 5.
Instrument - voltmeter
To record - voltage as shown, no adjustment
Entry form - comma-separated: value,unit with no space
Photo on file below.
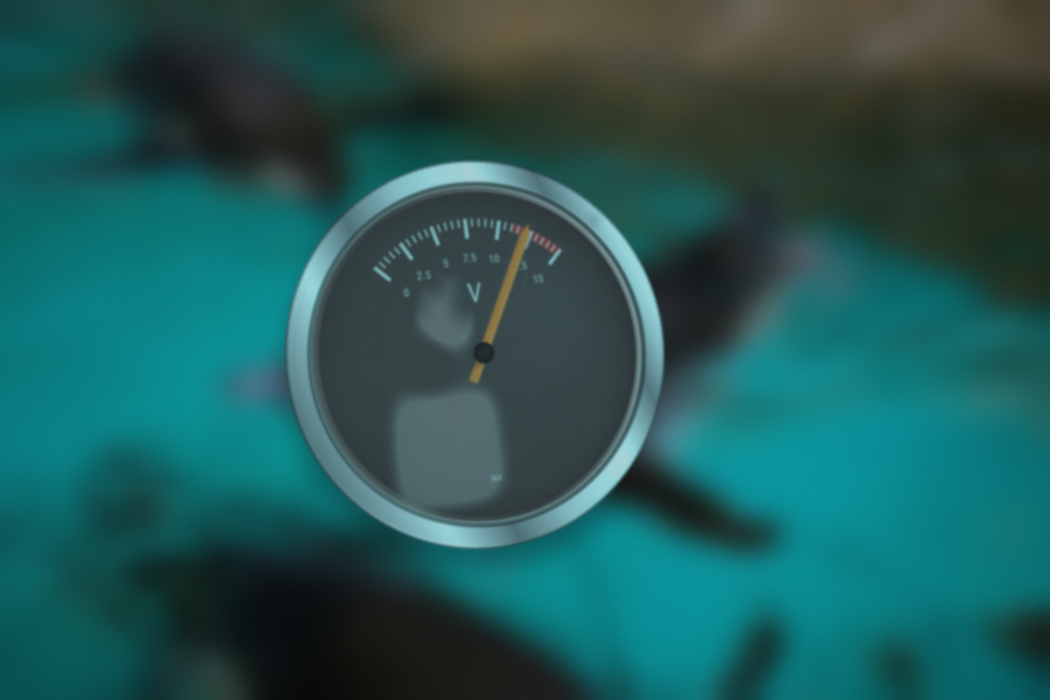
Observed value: 12,V
